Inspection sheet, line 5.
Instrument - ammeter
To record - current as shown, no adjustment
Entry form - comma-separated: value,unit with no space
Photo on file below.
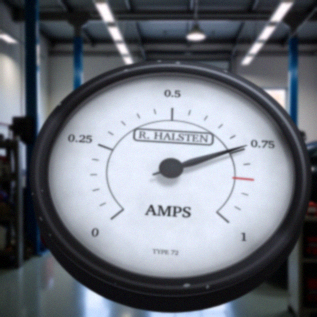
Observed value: 0.75,A
